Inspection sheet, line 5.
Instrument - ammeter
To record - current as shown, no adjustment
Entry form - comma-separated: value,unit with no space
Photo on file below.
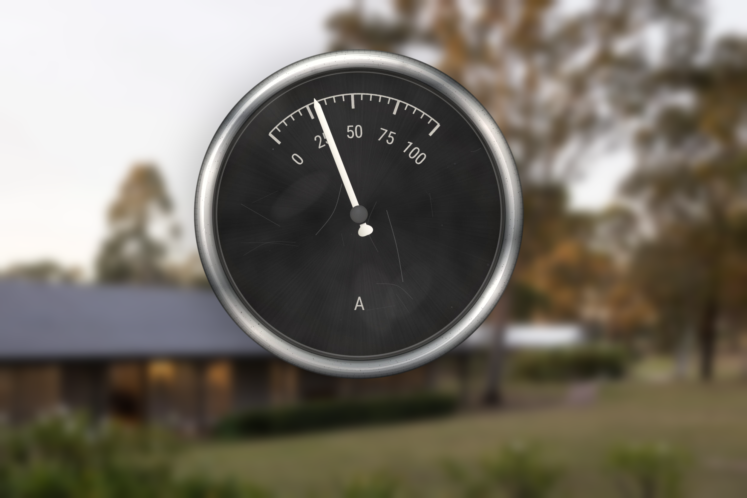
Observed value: 30,A
